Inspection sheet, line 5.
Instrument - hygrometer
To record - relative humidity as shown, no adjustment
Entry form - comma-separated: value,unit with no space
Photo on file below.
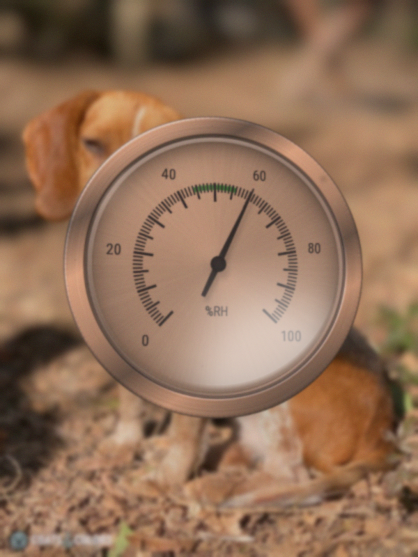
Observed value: 60,%
